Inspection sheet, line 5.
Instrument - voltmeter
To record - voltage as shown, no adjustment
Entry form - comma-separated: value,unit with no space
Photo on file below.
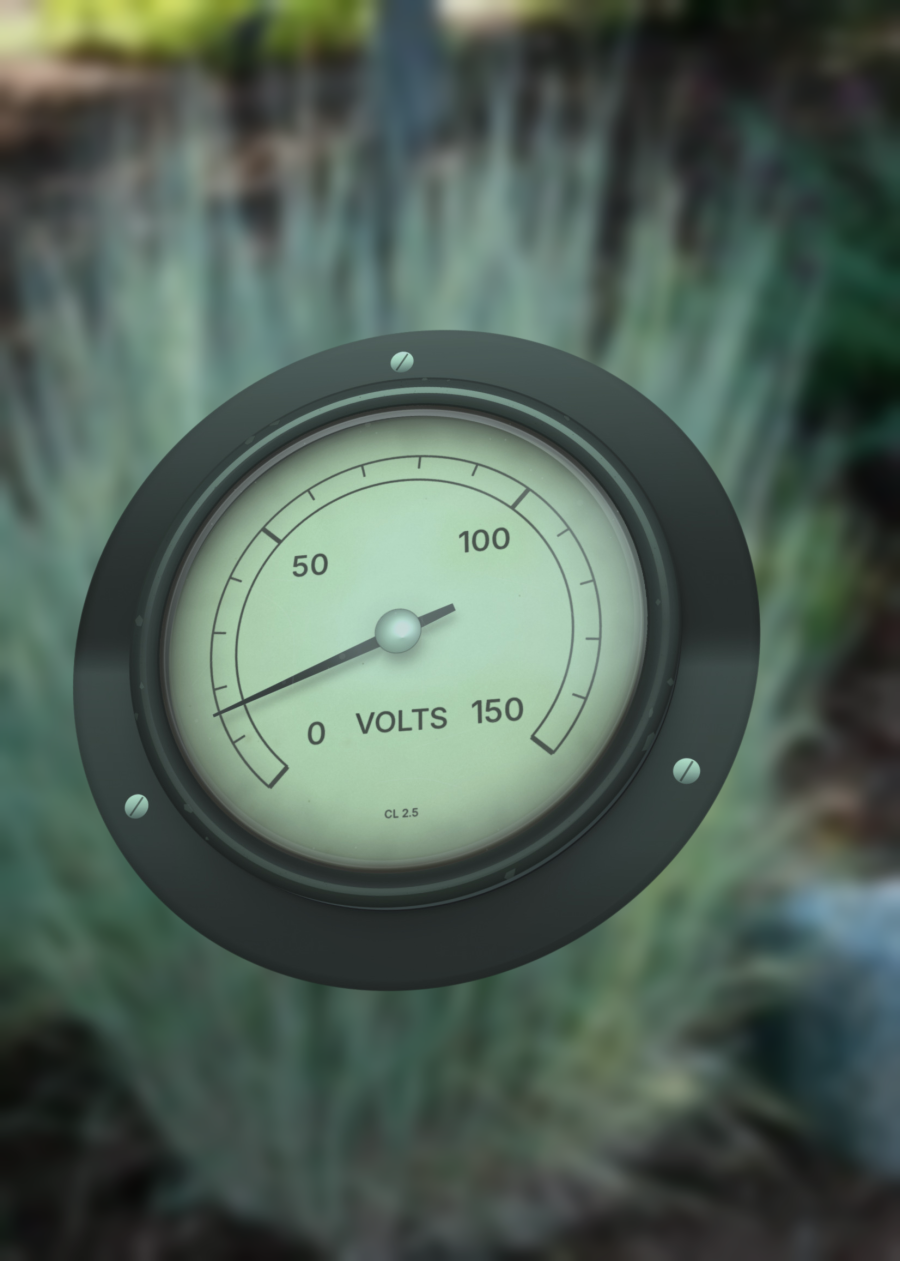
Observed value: 15,V
